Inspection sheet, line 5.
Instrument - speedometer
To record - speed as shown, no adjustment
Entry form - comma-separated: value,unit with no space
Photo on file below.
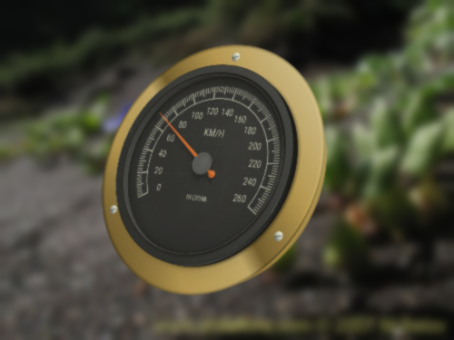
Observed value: 70,km/h
